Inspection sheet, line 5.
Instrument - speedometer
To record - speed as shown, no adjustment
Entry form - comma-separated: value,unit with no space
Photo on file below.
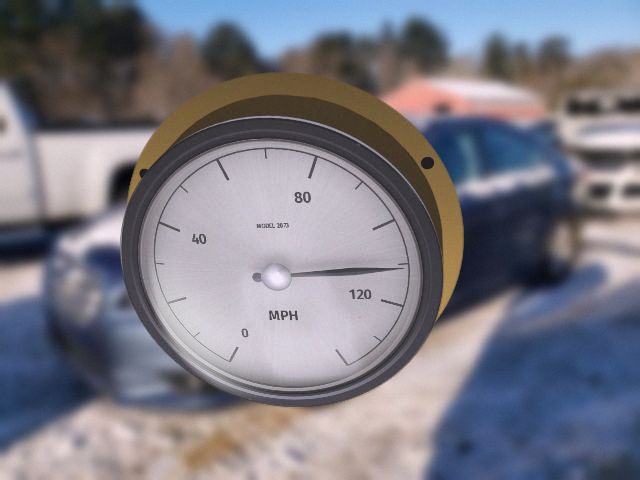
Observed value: 110,mph
